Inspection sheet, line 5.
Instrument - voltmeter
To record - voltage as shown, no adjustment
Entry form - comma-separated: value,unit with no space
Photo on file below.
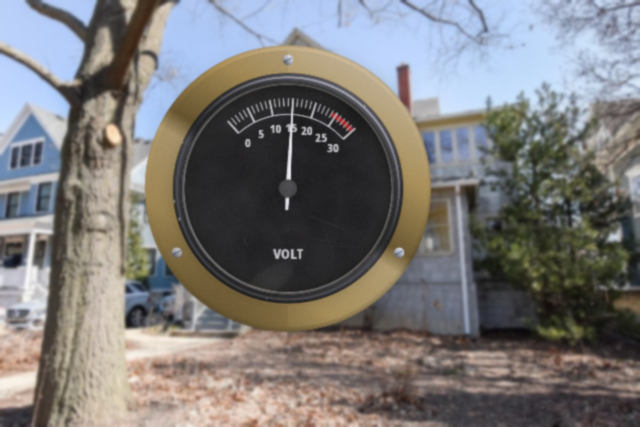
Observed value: 15,V
